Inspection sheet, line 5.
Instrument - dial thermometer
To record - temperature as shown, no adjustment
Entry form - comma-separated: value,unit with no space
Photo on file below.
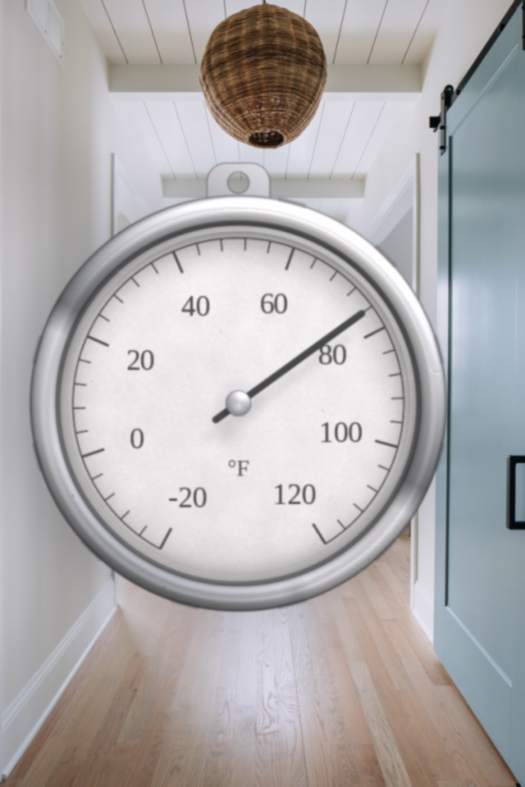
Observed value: 76,°F
